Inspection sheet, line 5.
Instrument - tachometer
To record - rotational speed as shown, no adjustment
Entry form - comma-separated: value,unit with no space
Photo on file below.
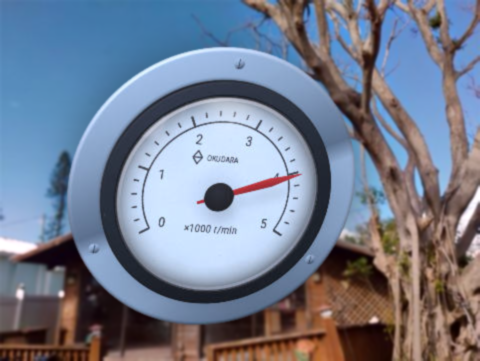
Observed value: 4000,rpm
